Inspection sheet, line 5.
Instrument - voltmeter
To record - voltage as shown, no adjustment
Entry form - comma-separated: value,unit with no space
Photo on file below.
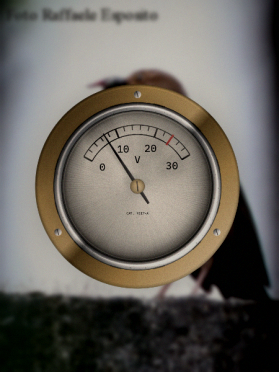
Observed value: 7,V
